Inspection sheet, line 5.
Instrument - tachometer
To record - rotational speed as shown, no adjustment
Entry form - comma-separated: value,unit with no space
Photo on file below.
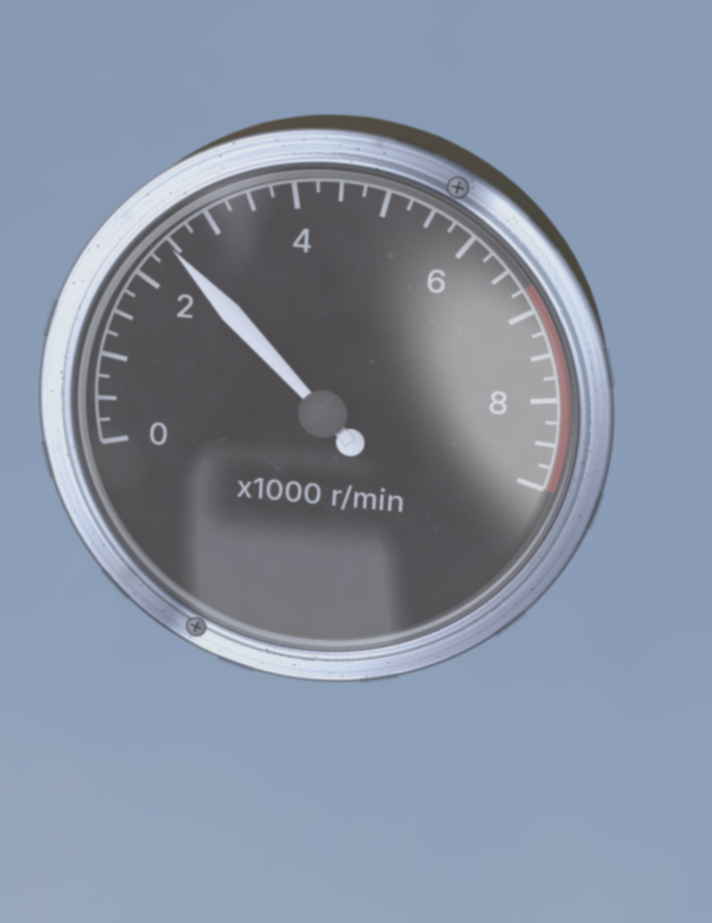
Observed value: 2500,rpm
